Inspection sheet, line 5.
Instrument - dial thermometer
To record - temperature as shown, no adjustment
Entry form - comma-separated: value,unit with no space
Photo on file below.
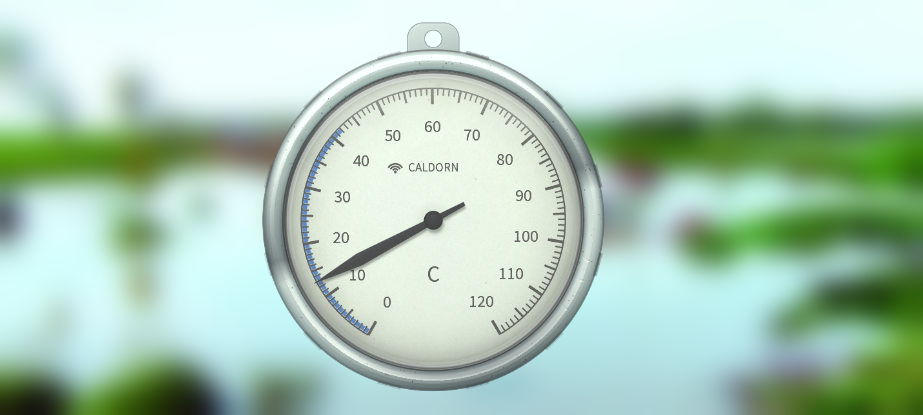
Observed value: 13,°C
